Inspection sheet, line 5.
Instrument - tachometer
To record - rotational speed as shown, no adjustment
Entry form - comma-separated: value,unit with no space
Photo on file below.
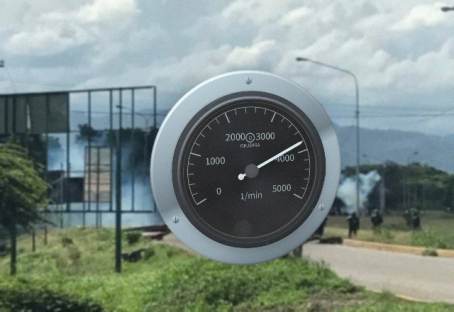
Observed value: 3800,rpm
